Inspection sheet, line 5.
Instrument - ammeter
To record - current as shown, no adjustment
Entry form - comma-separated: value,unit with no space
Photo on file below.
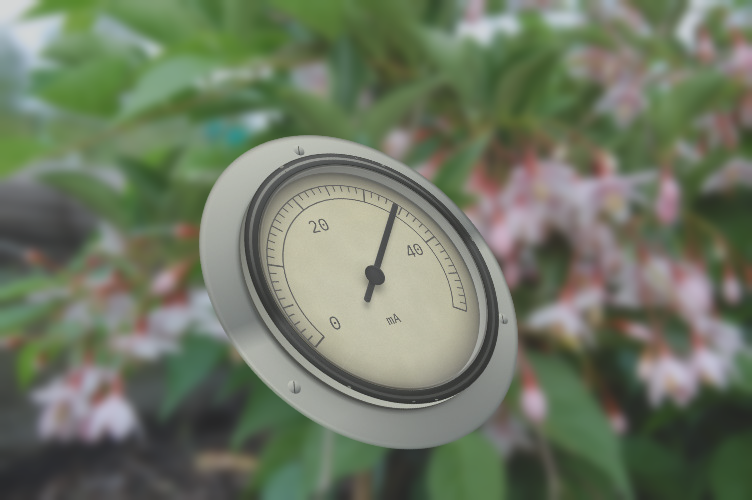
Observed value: 34,mA
